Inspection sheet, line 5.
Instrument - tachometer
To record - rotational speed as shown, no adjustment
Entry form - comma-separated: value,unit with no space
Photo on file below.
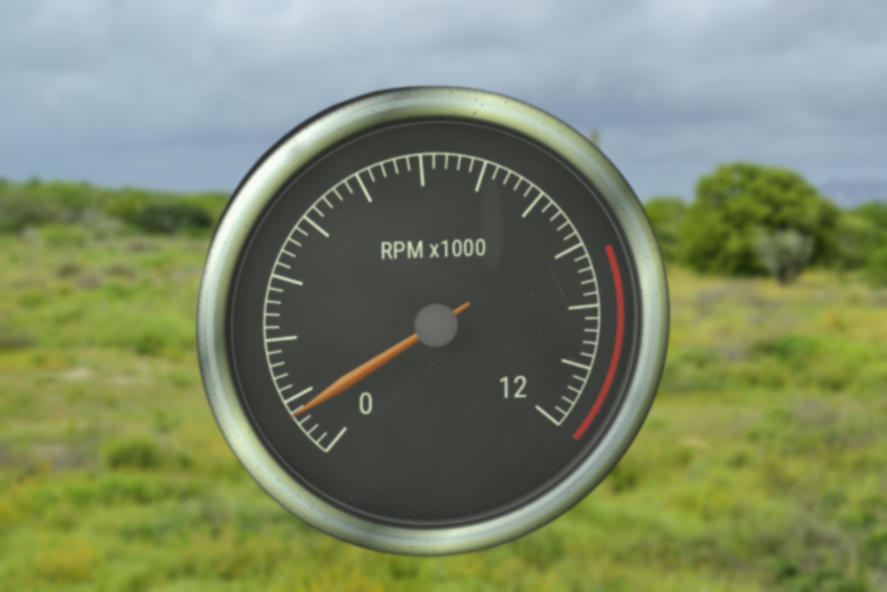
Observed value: 800,rpm
